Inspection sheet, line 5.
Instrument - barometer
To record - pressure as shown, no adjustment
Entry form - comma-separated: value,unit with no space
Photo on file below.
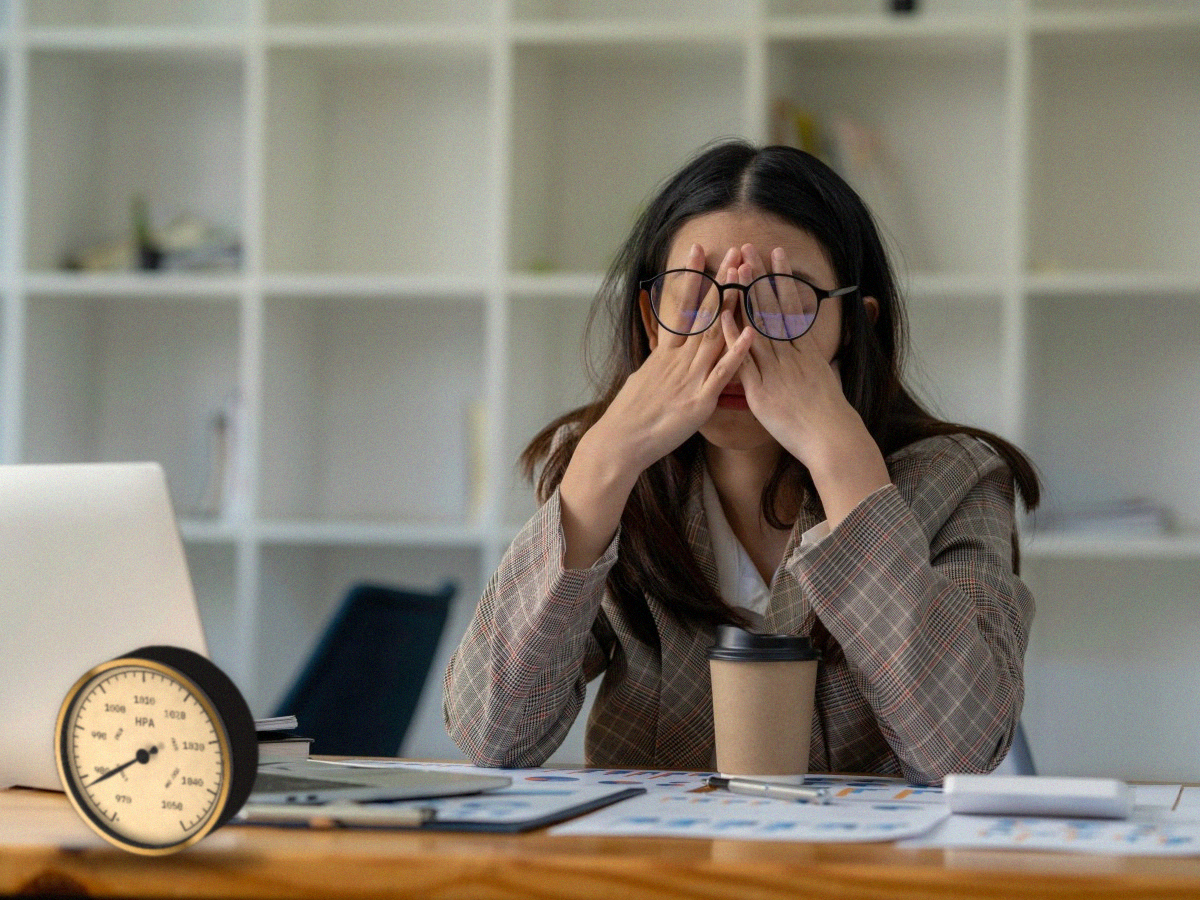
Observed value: 978,hPa
